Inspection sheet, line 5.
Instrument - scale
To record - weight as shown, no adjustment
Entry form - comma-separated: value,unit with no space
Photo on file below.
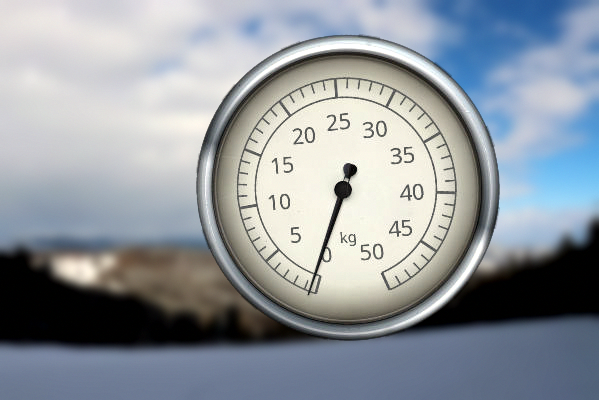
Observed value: 0.5,kg
